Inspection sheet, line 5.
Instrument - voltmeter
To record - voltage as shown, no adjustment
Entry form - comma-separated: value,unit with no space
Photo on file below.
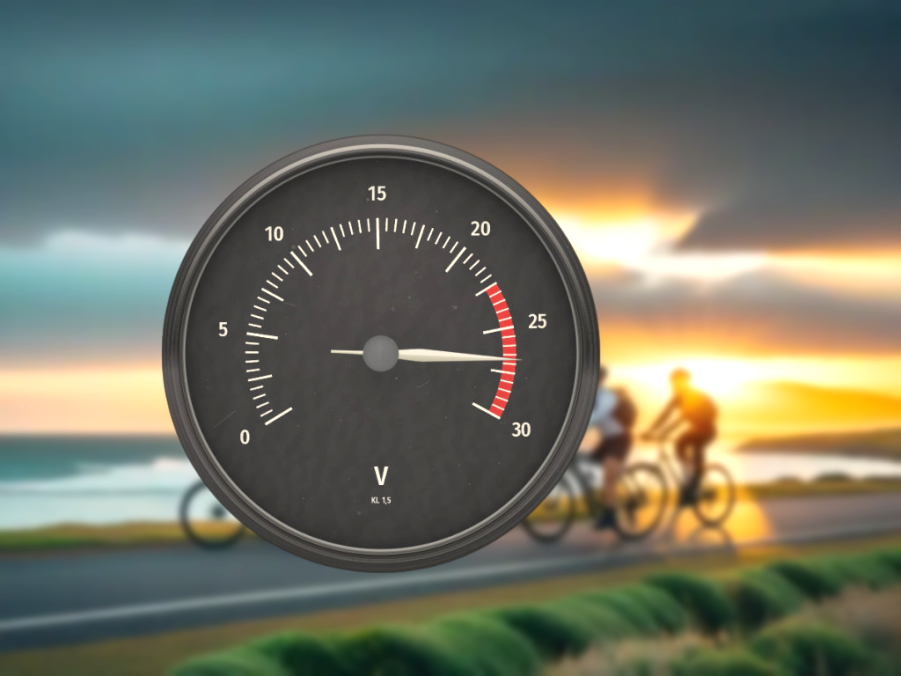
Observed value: 26.75,V
